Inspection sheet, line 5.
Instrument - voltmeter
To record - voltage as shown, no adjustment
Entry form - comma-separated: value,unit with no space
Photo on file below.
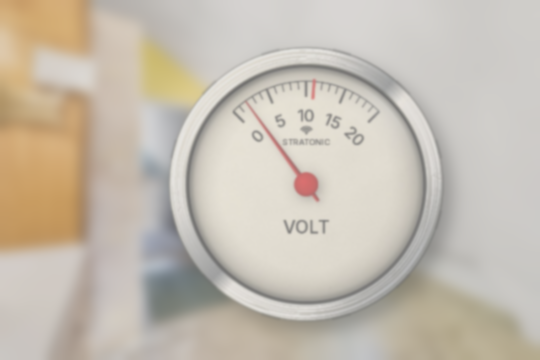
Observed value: 2,V
